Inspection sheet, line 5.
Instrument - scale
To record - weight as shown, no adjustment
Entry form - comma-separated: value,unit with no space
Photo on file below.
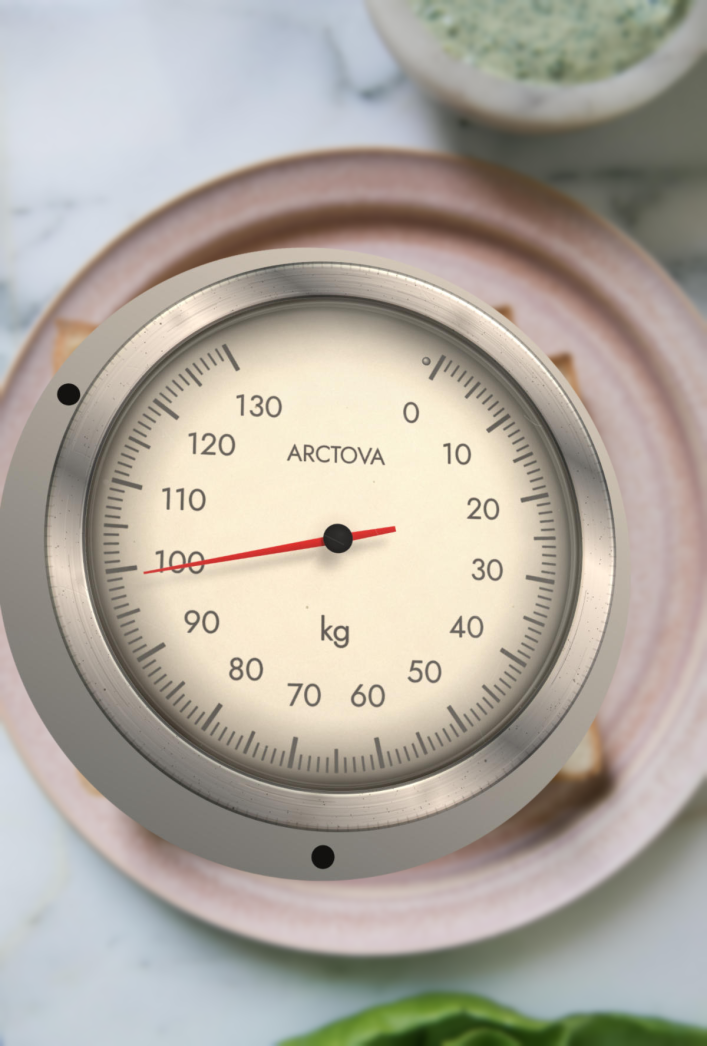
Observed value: 99,kg
